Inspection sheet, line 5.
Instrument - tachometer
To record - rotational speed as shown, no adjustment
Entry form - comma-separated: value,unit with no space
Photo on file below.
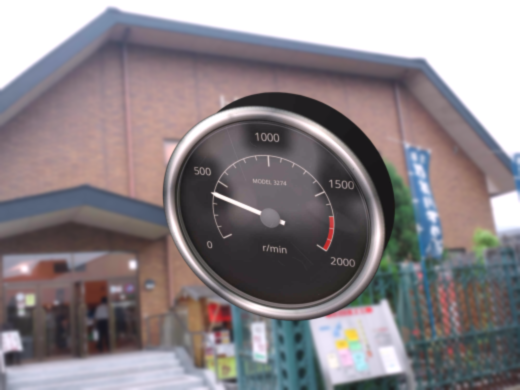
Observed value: 400,rpm
